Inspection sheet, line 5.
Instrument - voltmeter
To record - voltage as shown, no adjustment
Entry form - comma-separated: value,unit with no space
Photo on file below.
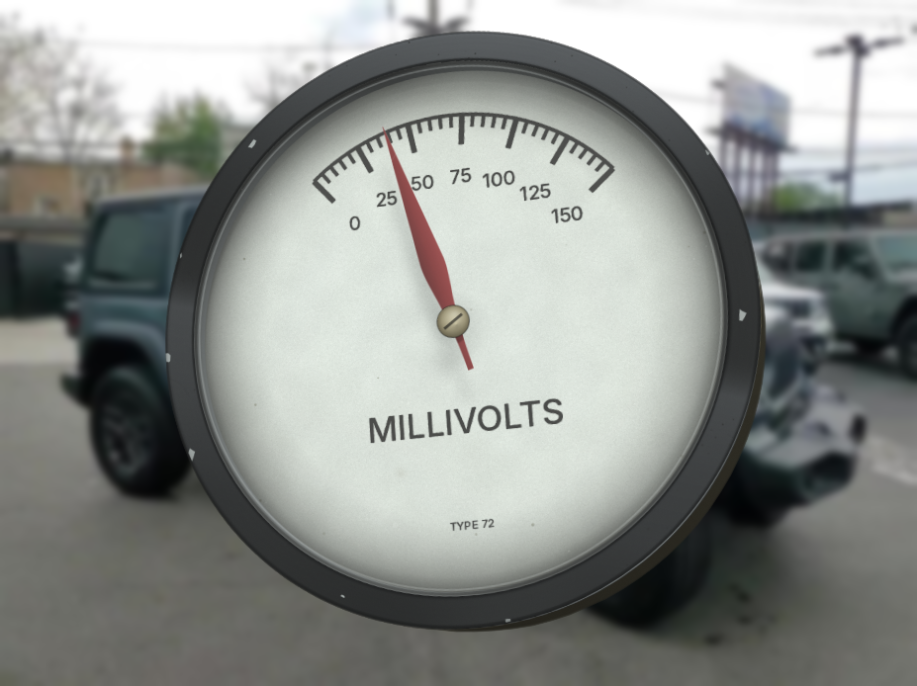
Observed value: 40,mV
